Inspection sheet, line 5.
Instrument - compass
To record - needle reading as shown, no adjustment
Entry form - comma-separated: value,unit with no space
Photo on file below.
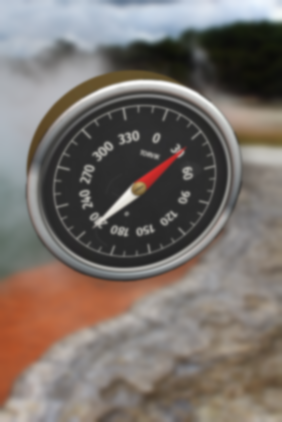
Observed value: 30,°
